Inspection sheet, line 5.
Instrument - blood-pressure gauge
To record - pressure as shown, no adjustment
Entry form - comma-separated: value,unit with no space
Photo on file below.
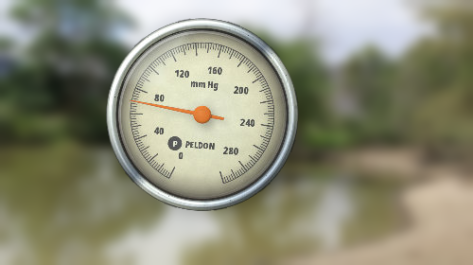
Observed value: 70,mmHg
